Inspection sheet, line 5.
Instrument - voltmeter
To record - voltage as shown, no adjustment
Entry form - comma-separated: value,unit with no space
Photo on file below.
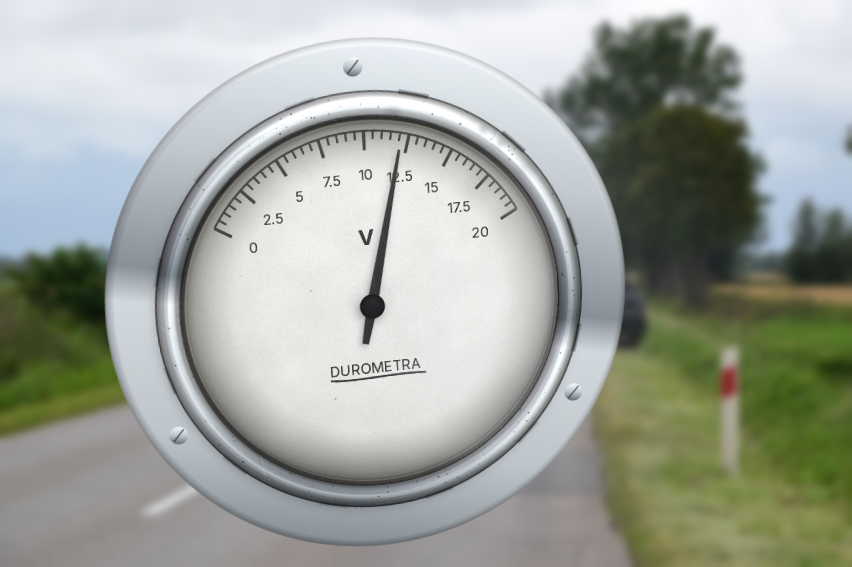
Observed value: 12,V
